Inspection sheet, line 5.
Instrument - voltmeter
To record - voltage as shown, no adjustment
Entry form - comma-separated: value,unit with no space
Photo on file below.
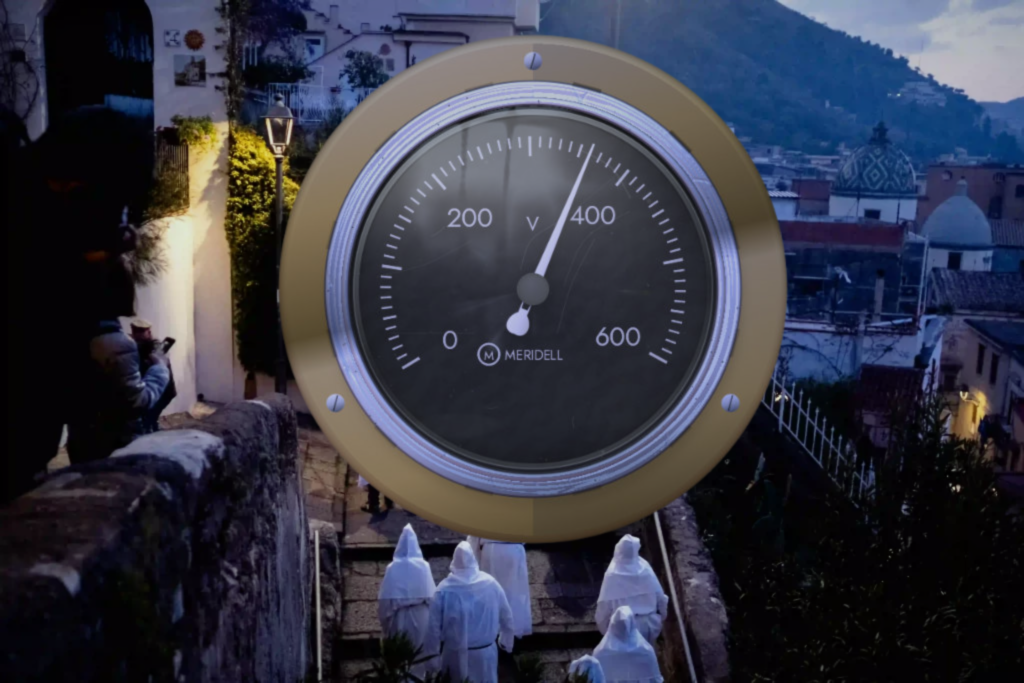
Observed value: 360,V
